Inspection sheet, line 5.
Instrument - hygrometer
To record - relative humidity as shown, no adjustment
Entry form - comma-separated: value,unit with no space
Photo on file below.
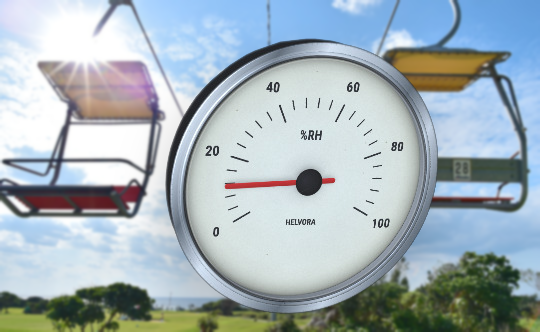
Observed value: 12,%
